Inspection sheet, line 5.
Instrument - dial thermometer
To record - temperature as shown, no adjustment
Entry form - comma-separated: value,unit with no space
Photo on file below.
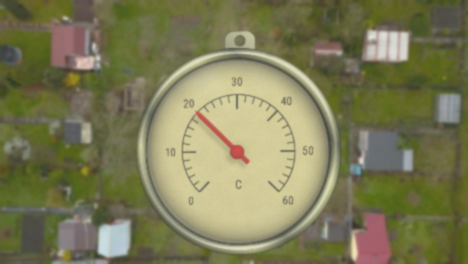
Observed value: 20,°C
